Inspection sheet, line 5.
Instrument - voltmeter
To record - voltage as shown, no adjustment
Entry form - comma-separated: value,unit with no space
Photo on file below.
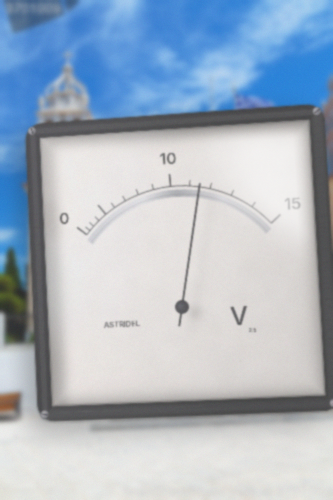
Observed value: 11.5,V
